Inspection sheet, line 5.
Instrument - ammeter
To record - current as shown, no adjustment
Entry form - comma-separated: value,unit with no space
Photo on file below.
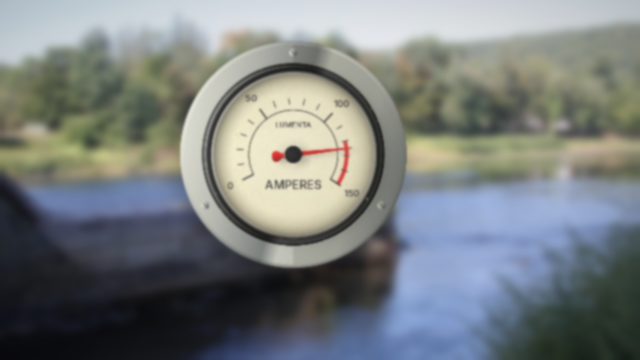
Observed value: 125,A
